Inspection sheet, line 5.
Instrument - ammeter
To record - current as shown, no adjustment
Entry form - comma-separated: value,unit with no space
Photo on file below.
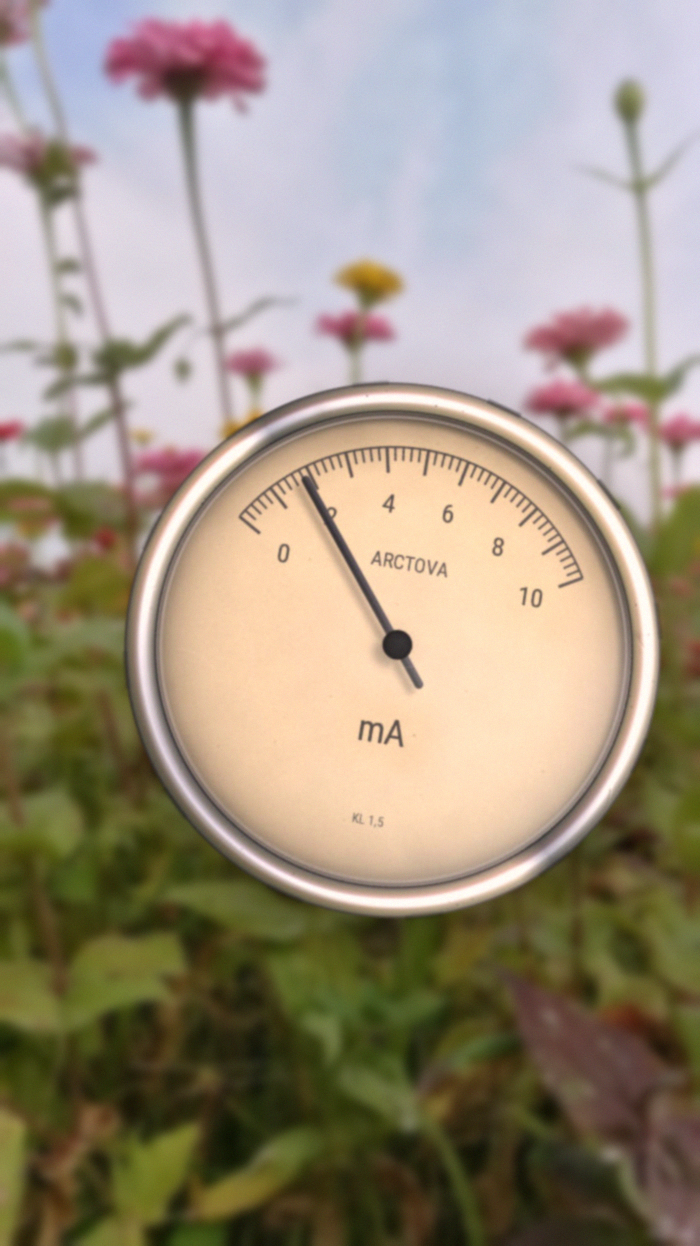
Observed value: 1.8,mA
